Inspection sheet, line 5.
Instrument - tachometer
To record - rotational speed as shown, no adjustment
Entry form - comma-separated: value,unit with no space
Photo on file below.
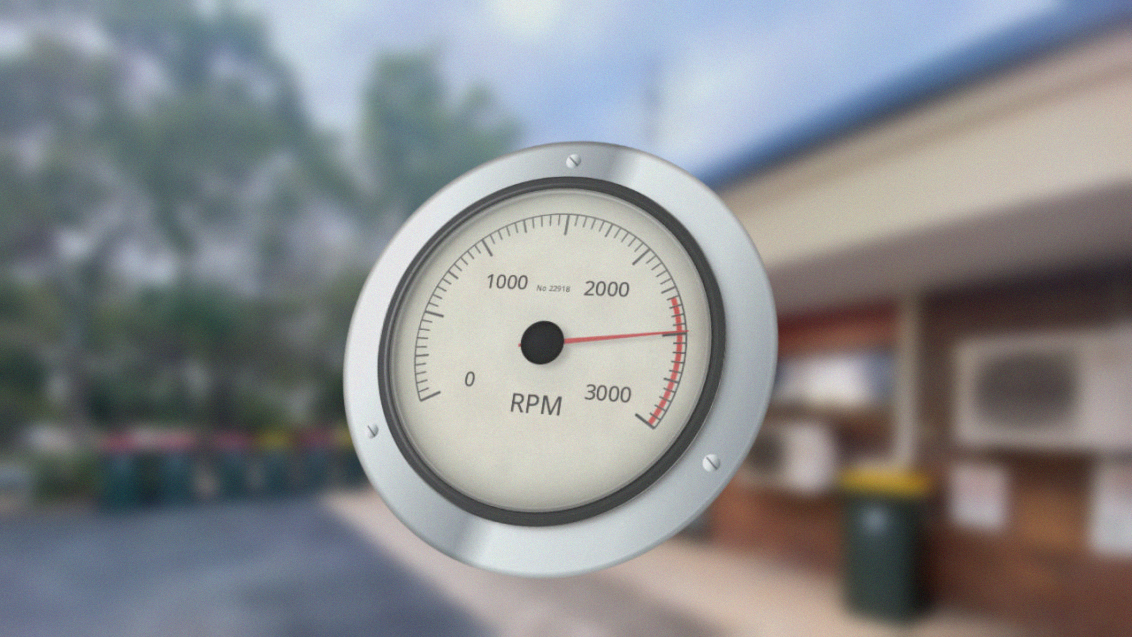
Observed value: 2500,rpm
